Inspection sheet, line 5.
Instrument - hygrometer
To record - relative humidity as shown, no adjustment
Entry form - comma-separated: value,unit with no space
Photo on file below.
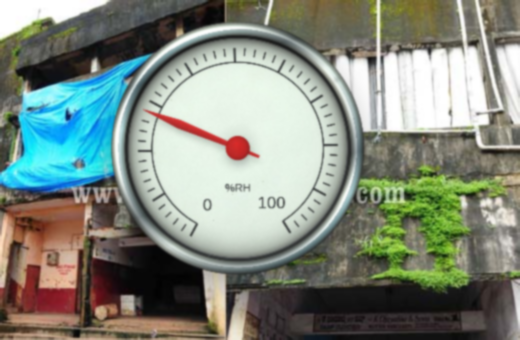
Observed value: 28,%
